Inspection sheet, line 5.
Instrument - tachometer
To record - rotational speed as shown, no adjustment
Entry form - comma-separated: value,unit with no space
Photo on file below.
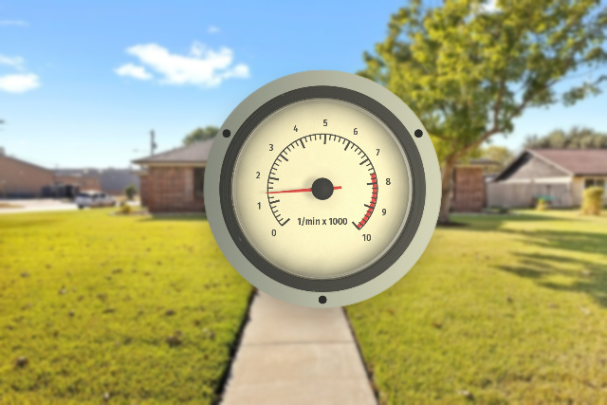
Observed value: 1400,rpm
